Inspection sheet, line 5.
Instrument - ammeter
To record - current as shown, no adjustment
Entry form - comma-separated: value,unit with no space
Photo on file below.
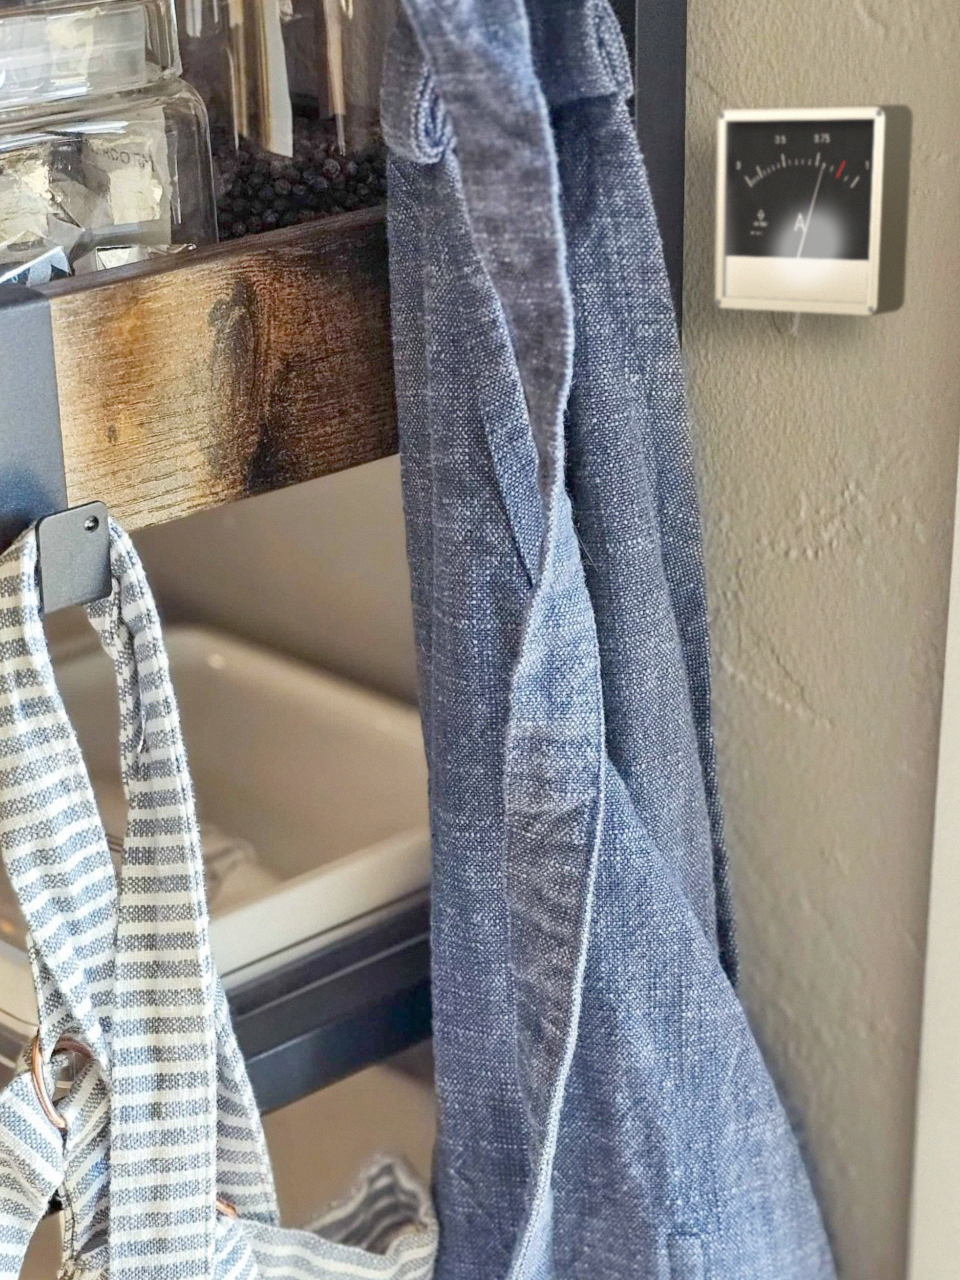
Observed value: 0.8,A
